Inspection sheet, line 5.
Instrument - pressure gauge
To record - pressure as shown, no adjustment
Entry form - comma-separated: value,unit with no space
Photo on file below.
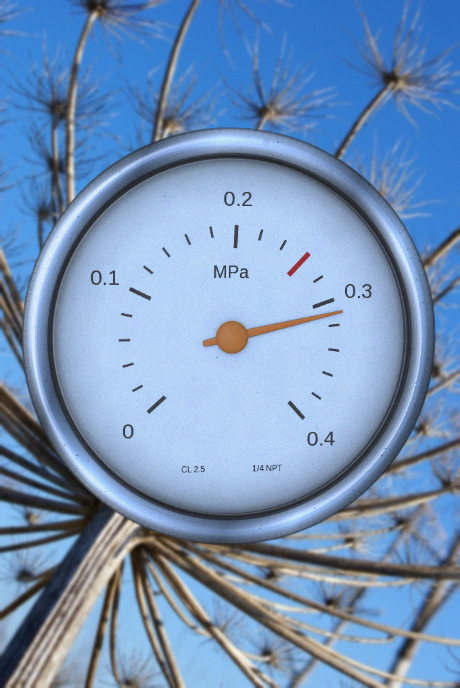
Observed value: 0.31,MPa
